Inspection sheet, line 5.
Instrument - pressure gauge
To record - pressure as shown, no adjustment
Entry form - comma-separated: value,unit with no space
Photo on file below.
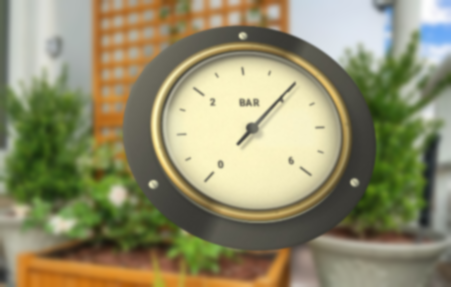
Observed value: 4,bar
